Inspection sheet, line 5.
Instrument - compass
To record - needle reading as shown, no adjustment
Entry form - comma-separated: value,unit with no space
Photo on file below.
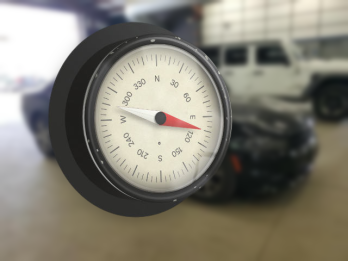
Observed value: 105,°
